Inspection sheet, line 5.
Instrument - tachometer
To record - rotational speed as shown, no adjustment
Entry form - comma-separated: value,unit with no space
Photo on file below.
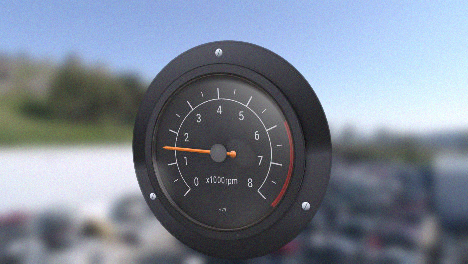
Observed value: 1500,rpm
